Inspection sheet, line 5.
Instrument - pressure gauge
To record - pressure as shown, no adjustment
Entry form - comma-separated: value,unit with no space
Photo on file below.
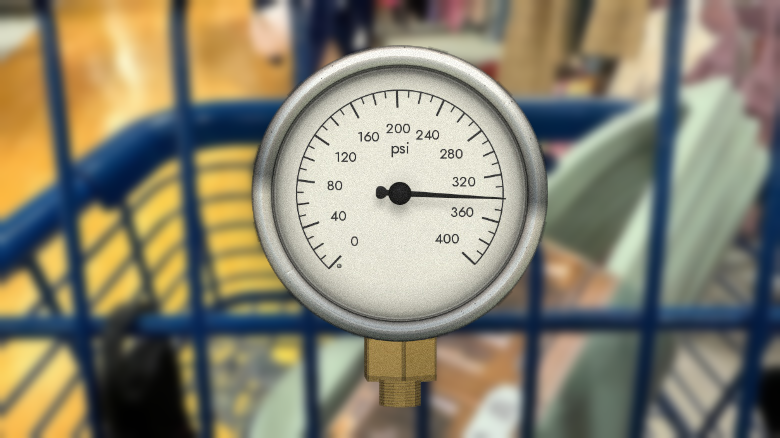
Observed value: 340,psi
